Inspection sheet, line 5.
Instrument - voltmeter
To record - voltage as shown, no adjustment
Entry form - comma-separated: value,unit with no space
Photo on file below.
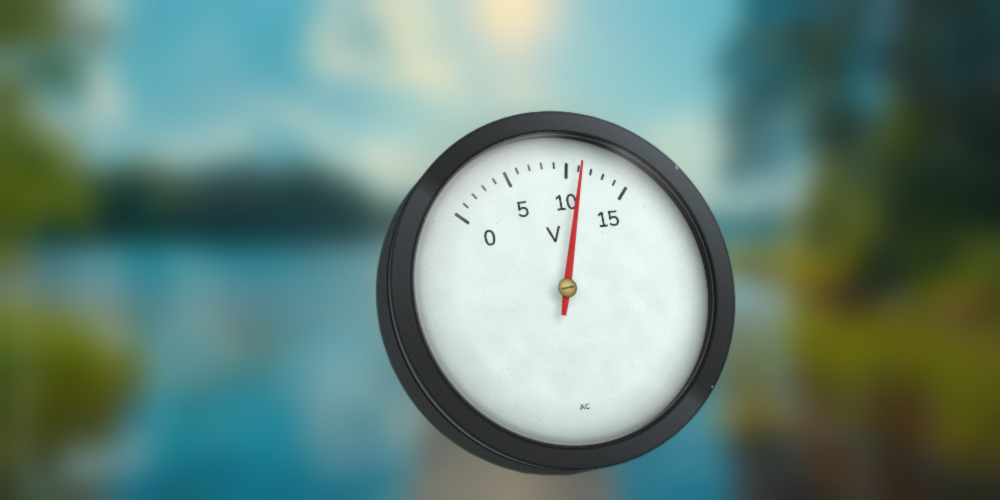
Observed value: 11,V
